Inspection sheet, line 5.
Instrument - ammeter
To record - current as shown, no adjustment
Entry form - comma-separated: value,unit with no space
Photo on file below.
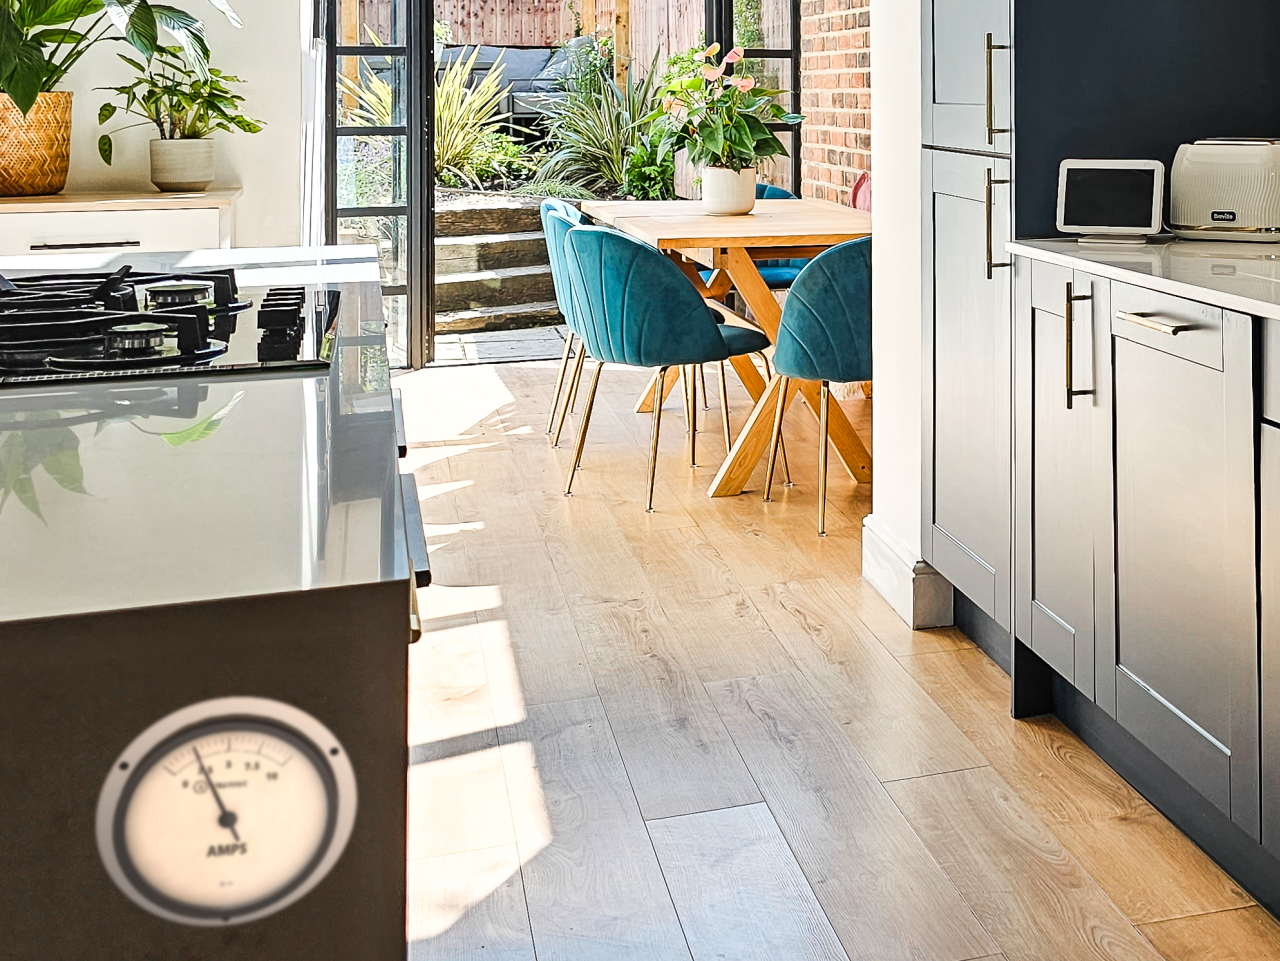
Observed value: 2.5,A
